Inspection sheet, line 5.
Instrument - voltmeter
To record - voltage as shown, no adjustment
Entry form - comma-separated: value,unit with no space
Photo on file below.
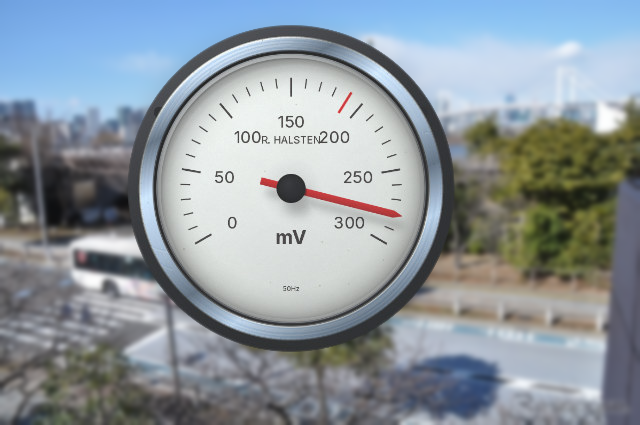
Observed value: 280,mV
